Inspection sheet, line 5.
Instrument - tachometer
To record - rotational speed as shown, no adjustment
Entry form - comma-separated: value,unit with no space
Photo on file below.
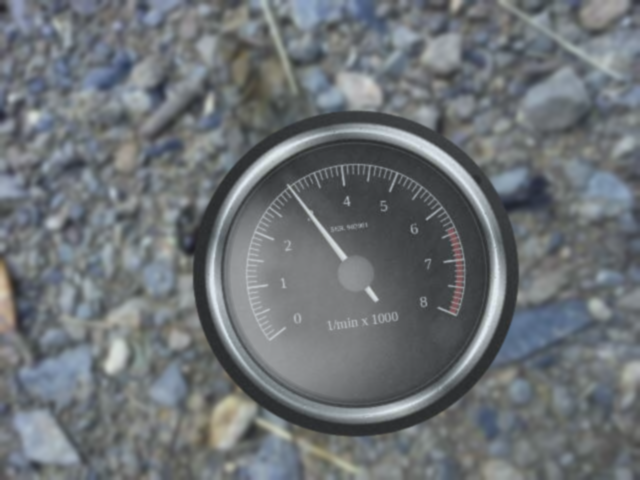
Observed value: 3000,rpm
